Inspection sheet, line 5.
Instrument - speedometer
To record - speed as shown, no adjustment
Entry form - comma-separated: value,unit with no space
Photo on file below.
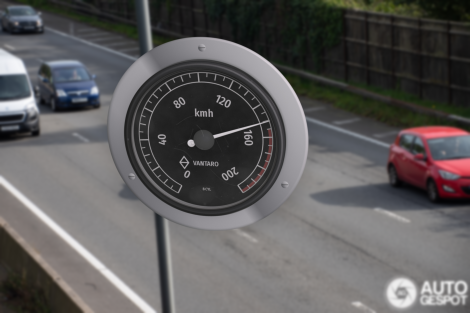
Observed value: 150,km/h
